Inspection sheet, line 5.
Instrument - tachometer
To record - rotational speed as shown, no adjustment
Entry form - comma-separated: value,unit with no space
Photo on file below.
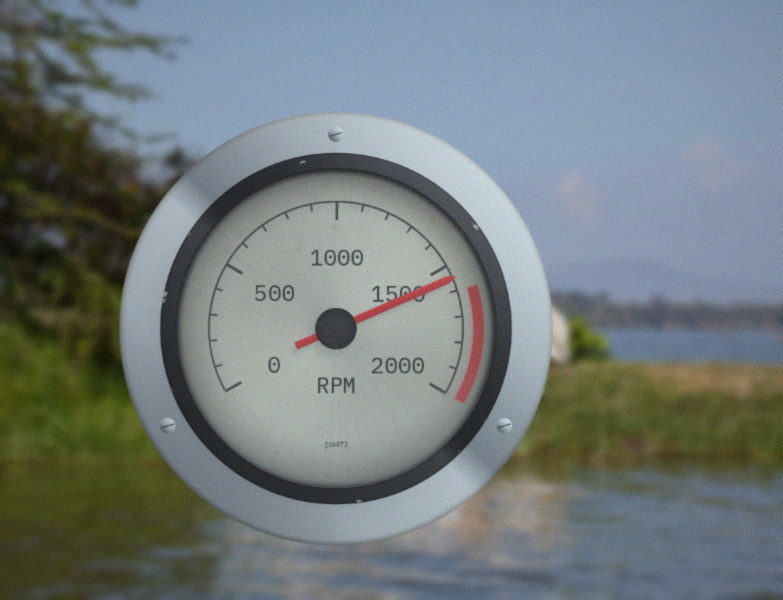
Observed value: 1550,rpm
